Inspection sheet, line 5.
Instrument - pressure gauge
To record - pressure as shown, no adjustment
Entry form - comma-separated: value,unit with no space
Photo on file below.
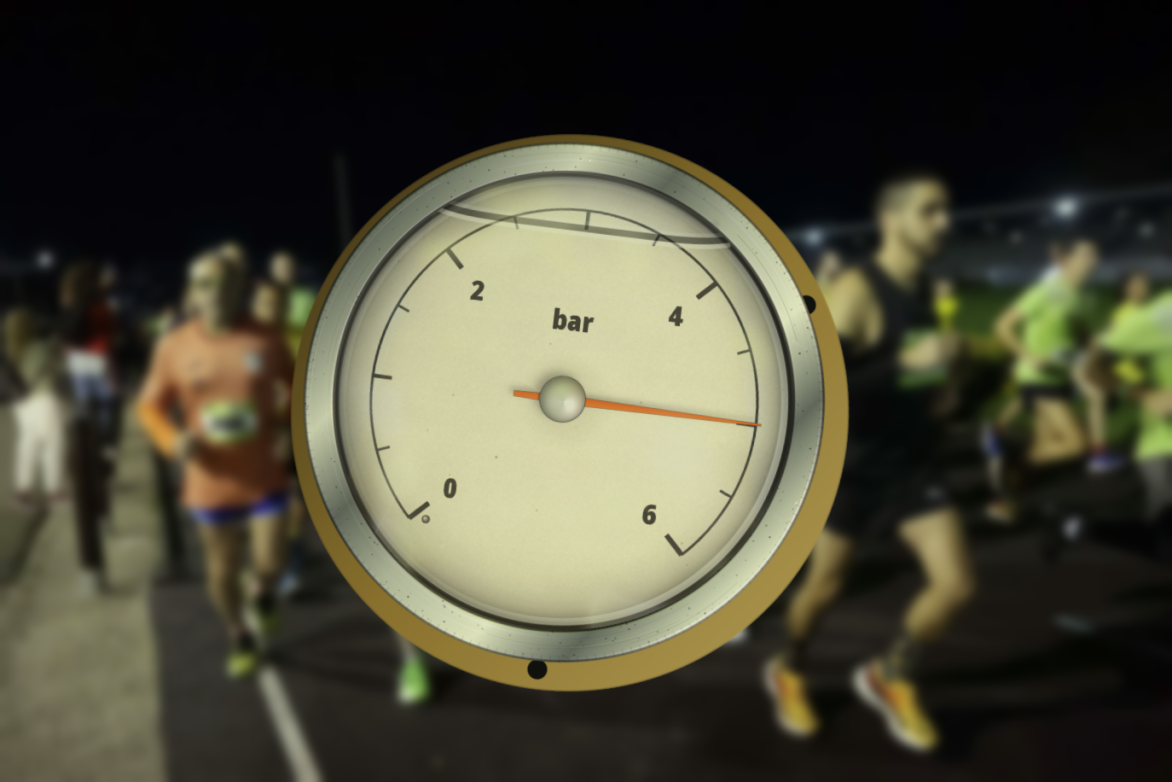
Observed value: 5,bar
